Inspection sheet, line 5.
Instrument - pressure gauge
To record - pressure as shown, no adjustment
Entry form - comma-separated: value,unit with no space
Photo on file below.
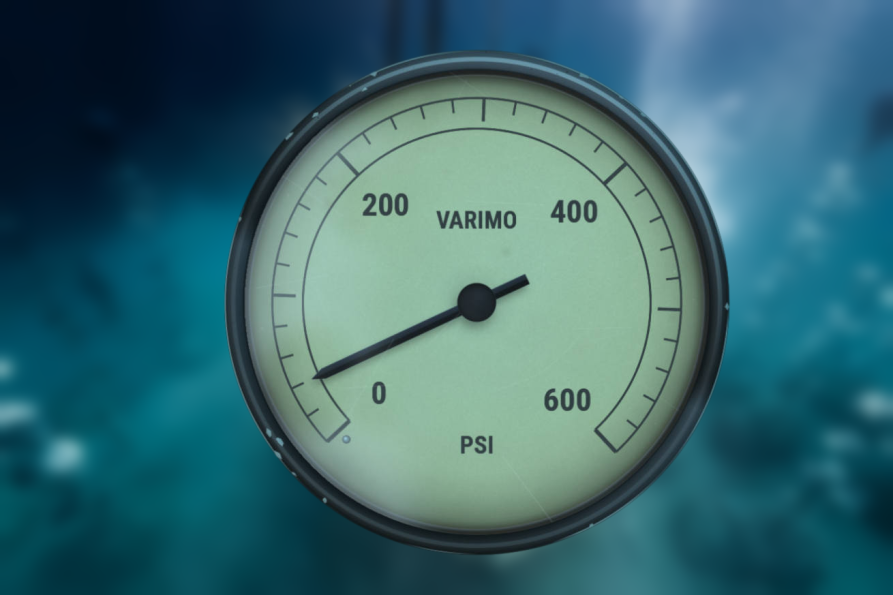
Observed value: 40,psi
